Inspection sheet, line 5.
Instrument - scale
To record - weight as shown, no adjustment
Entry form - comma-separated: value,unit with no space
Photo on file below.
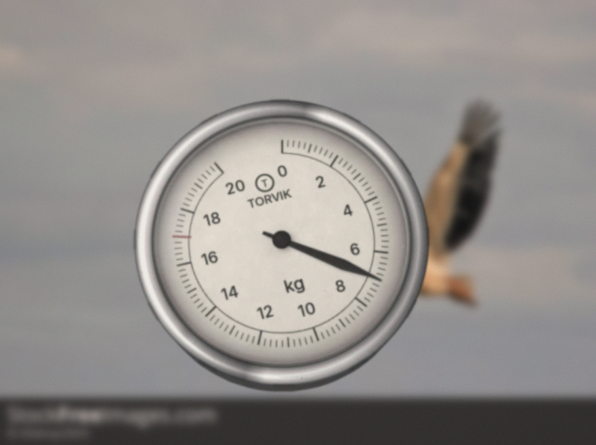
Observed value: 7,kg
